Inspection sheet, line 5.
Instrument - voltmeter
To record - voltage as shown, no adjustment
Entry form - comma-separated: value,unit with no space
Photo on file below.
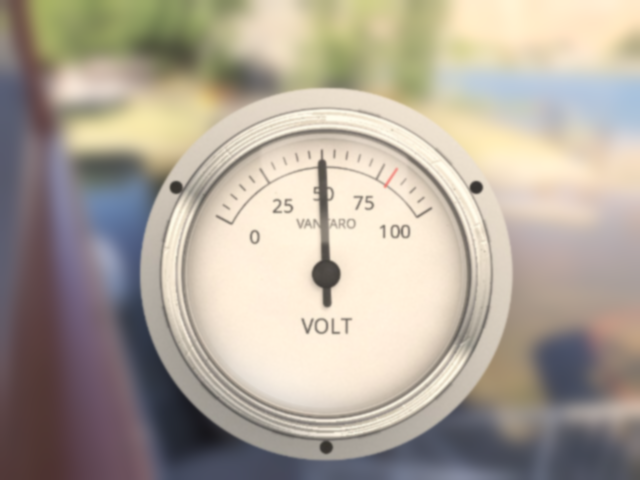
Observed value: 50,V
